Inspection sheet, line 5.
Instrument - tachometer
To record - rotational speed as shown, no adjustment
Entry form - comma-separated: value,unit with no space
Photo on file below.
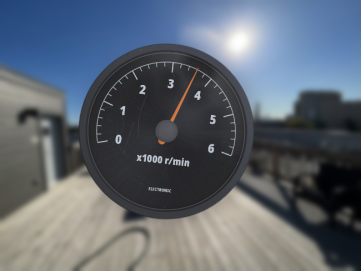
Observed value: 3600,rpm
